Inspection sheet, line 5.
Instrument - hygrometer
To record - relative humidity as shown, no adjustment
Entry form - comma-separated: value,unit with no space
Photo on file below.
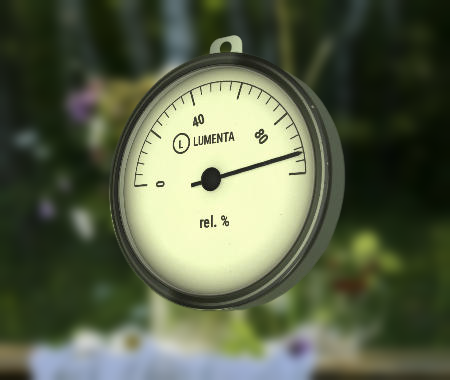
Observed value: 94,%
